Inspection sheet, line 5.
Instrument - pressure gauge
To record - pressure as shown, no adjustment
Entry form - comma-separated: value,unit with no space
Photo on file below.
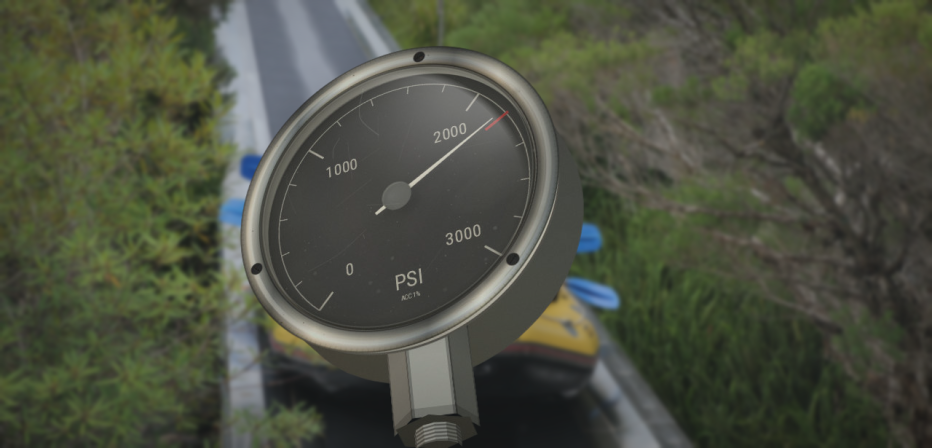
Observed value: 2200,psi
